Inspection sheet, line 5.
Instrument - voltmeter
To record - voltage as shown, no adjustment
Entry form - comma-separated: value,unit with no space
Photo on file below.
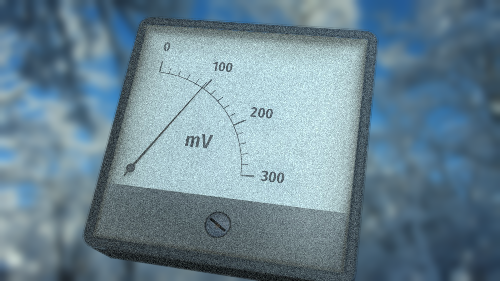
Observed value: 100,mV
